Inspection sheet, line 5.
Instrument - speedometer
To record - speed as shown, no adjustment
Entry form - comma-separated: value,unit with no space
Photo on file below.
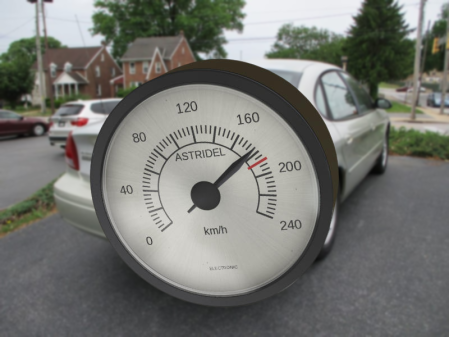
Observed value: 176,km/h
